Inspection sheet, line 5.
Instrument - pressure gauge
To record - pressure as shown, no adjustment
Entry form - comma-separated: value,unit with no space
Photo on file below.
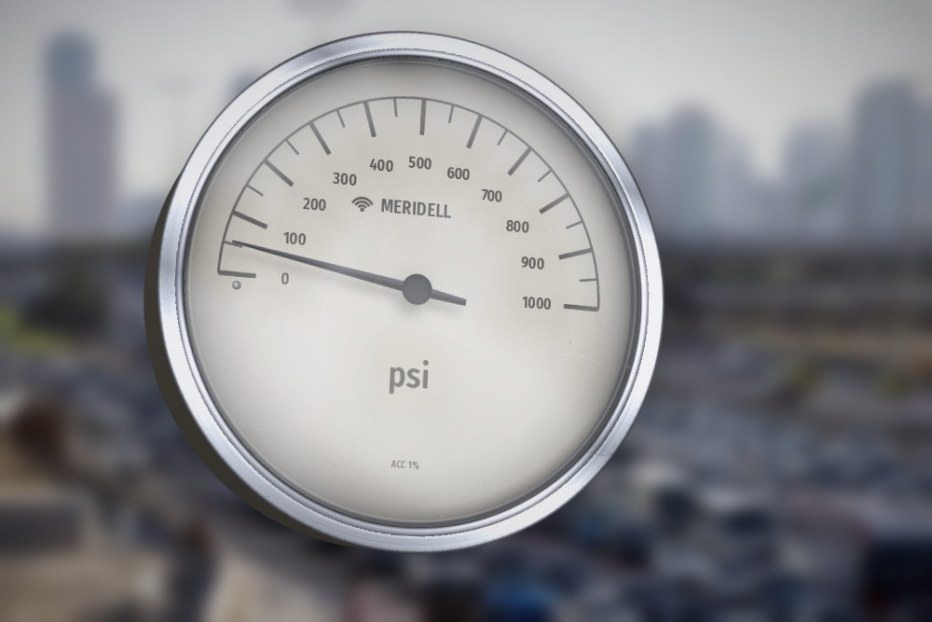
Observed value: 50,psi
